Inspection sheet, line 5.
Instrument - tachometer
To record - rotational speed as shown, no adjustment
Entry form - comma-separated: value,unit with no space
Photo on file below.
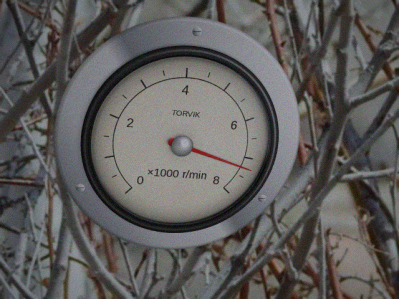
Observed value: 7250,rpm
